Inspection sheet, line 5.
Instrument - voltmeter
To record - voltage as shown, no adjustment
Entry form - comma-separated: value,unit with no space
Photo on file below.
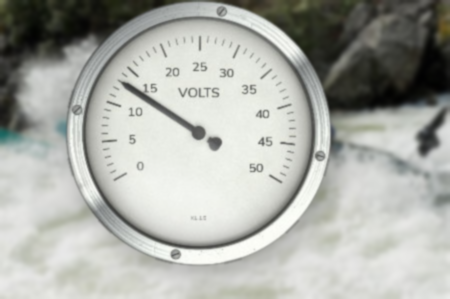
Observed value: 13,V
